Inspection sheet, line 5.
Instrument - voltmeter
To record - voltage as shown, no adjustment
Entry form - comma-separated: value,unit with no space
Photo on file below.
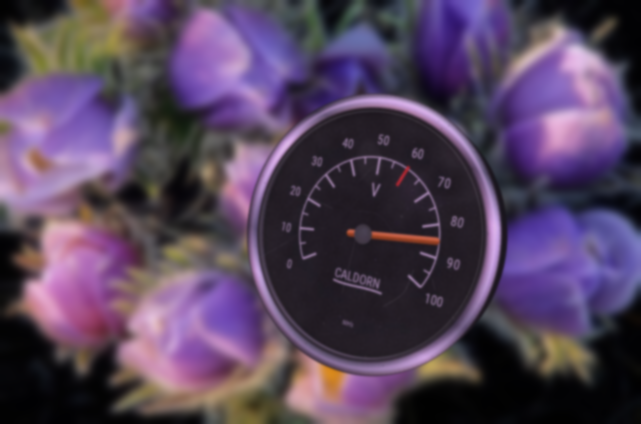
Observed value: 85,V
